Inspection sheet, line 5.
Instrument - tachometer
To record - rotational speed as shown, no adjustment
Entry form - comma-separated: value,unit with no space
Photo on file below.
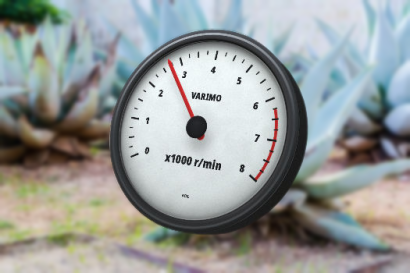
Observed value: 2750,rpm
